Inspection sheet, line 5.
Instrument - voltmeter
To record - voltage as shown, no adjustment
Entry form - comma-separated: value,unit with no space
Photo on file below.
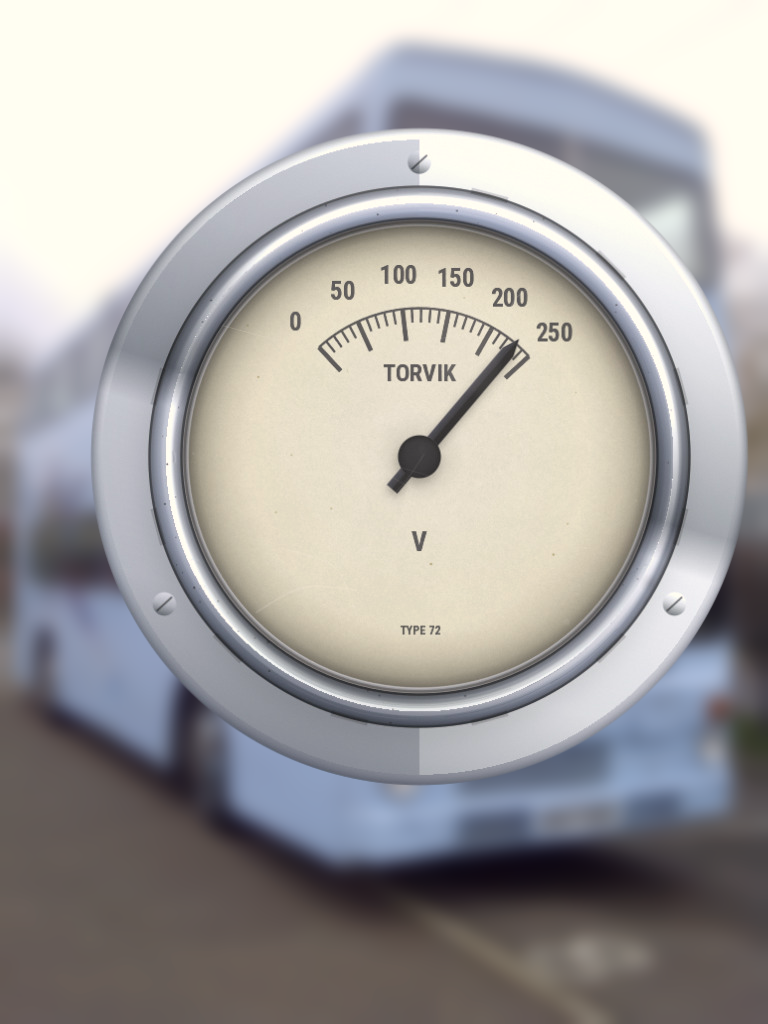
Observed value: 230,V
